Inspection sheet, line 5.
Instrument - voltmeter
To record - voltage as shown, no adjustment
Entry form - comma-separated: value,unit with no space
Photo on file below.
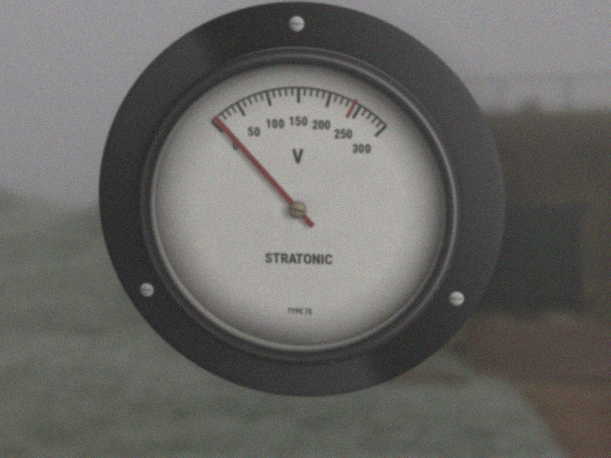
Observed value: 10,V
